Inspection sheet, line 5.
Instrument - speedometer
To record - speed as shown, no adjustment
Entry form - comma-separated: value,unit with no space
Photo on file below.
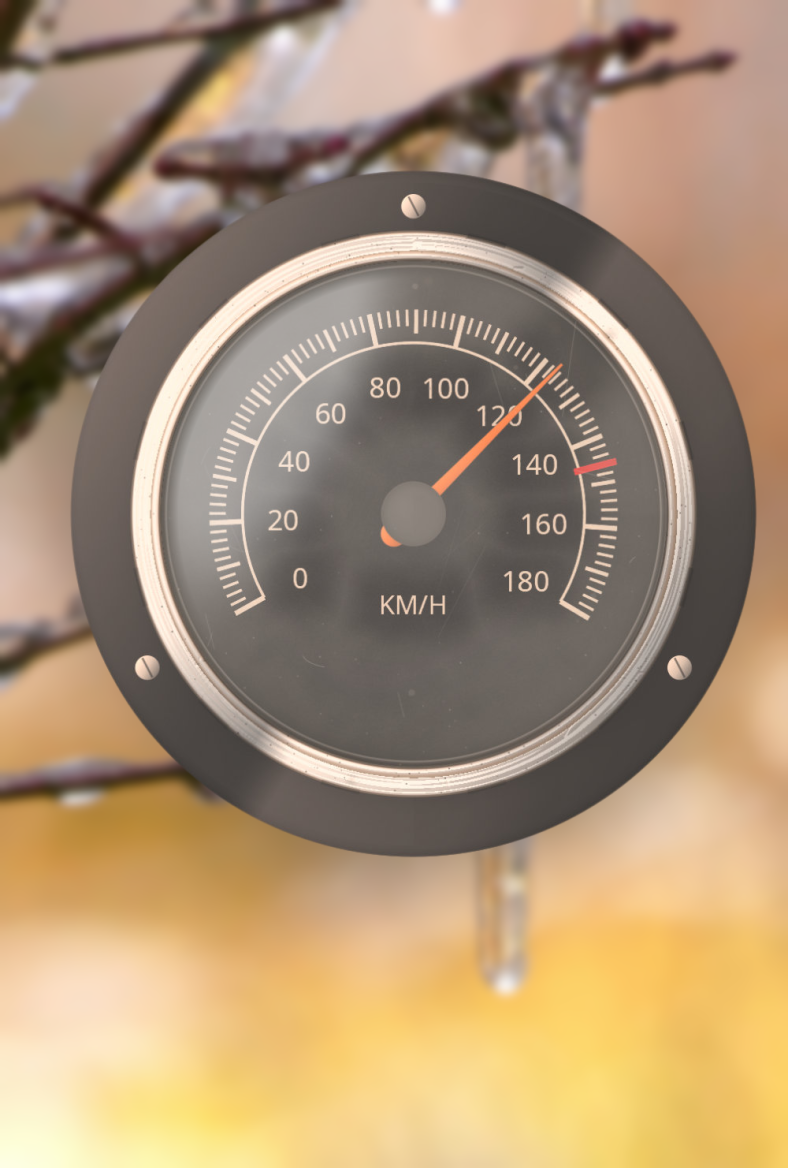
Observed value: 123,km/h
